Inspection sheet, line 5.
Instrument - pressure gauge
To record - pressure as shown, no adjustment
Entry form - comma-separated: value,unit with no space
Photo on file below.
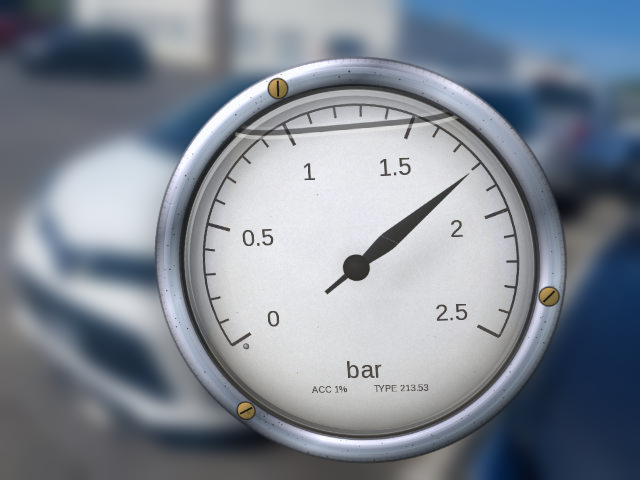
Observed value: 1.8,bar
